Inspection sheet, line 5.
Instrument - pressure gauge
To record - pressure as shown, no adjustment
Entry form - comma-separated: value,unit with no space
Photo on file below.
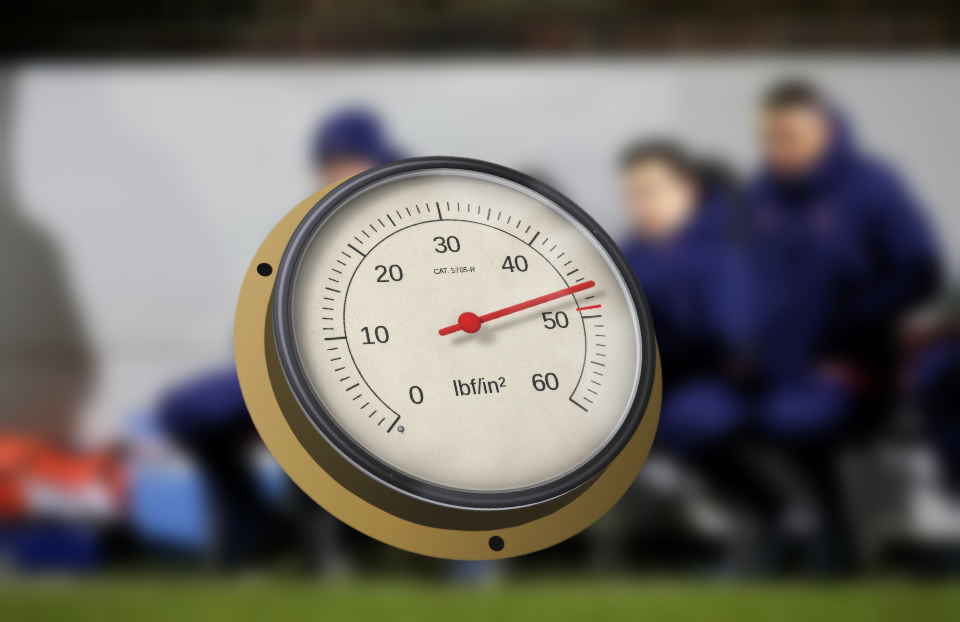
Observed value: 47,psi
